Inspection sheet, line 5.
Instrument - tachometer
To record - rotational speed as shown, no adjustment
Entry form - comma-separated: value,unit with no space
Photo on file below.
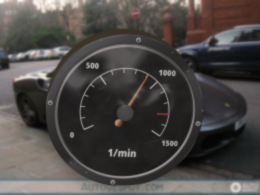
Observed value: 900,rpm
